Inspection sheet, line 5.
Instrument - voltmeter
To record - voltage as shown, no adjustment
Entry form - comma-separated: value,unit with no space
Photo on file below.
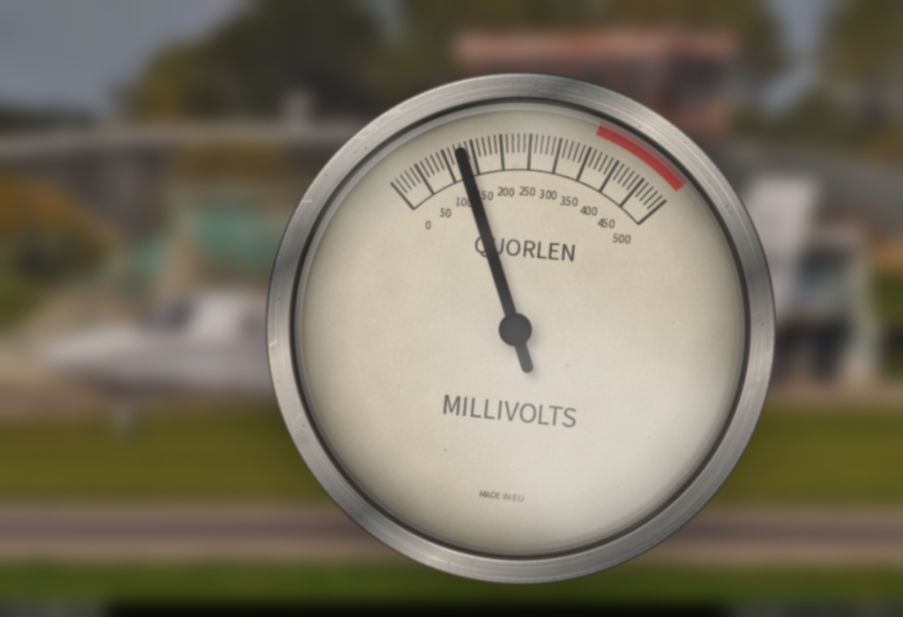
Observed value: 130,mV
